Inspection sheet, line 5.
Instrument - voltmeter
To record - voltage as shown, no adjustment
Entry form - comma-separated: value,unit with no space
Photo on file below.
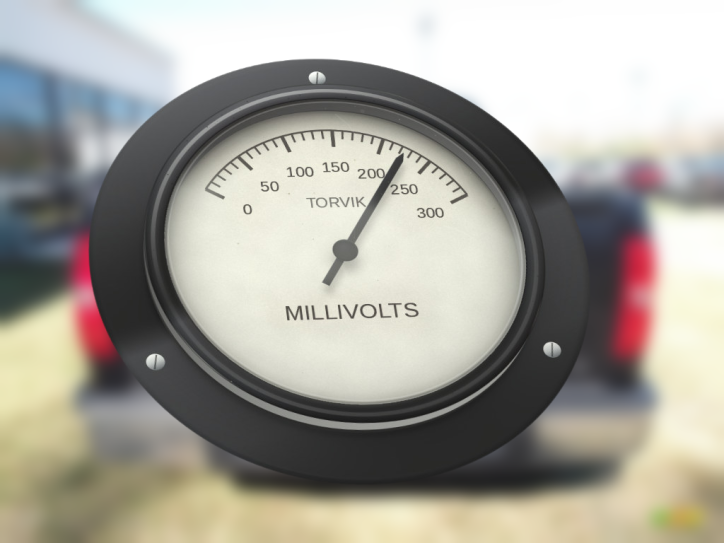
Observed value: 225,mV
